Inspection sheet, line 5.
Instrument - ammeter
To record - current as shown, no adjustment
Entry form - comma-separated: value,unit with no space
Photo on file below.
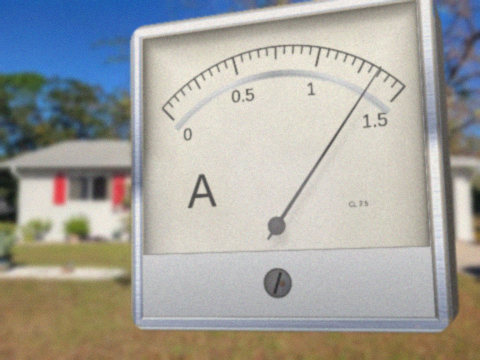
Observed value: 1.35,A
